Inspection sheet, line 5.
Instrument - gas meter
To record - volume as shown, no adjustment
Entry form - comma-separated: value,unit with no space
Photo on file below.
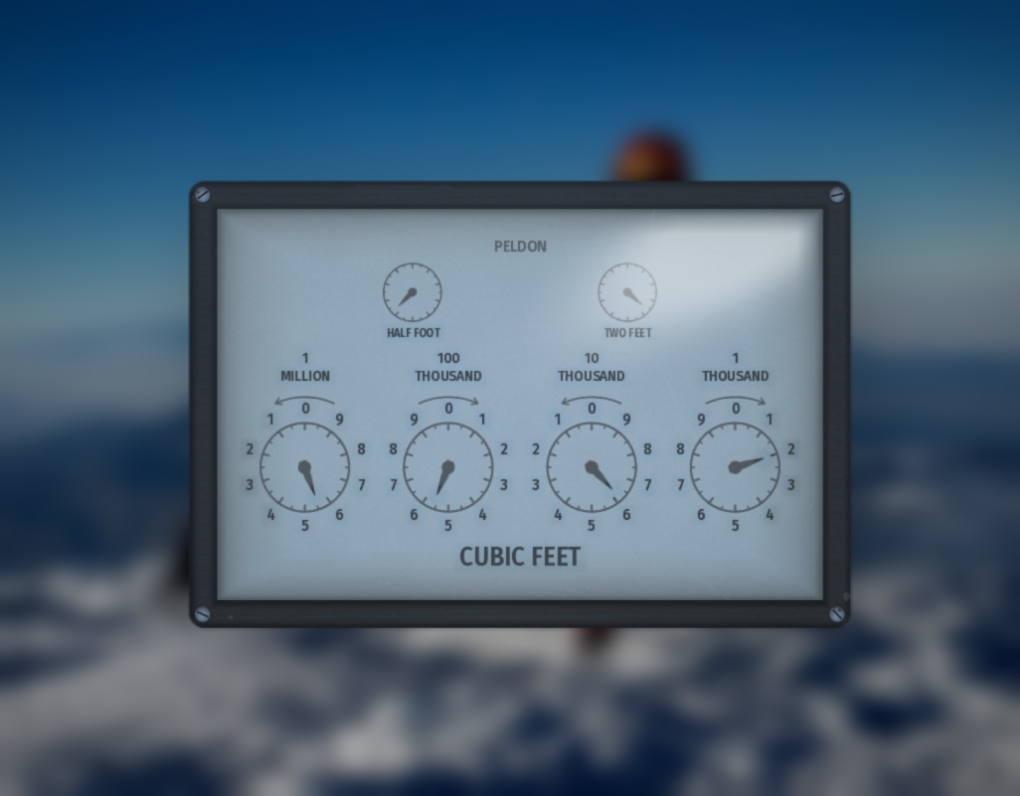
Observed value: 556200,ft³
